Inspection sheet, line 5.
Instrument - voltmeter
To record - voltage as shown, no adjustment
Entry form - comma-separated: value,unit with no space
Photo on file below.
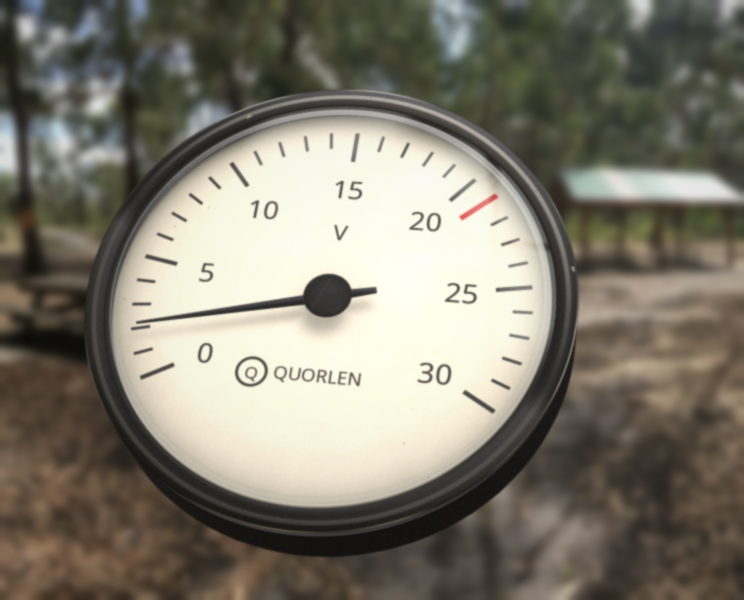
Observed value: 2,V
